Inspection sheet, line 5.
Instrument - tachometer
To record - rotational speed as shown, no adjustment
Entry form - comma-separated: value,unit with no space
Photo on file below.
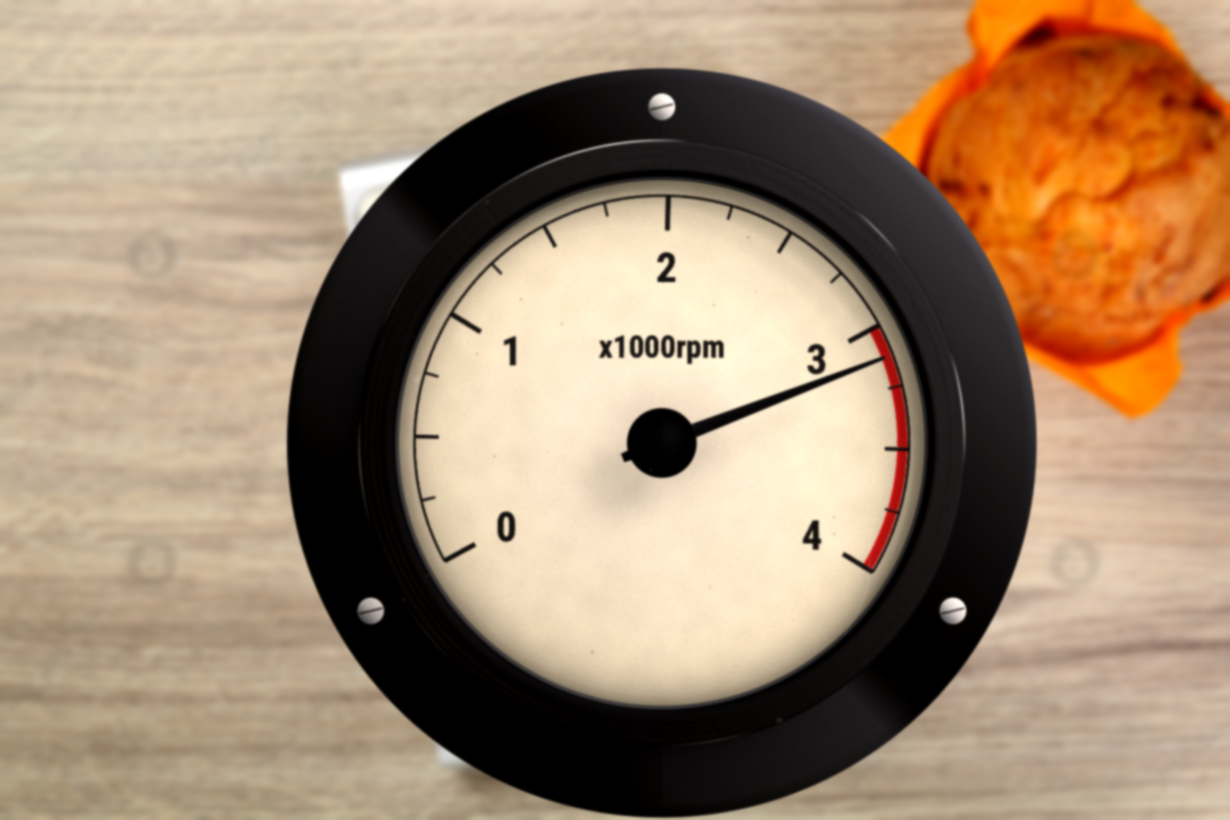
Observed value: 3125,rpm
